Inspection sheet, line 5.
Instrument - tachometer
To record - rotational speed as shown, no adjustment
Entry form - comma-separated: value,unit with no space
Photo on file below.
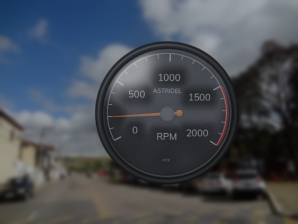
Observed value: 200,rpm
